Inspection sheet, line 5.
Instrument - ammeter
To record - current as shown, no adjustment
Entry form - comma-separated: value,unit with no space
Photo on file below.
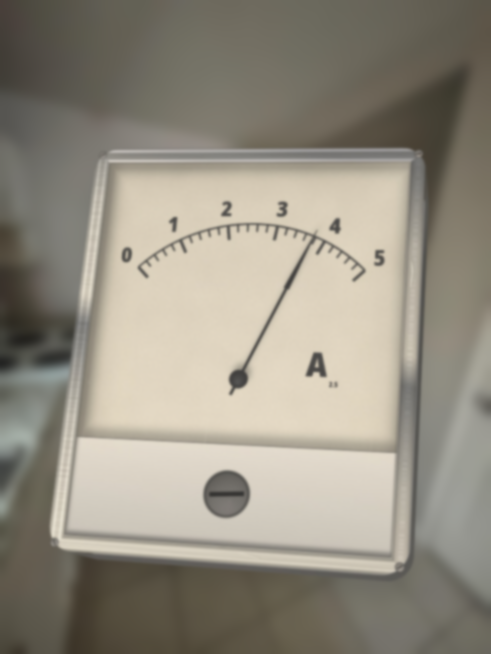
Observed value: 3.8,A
